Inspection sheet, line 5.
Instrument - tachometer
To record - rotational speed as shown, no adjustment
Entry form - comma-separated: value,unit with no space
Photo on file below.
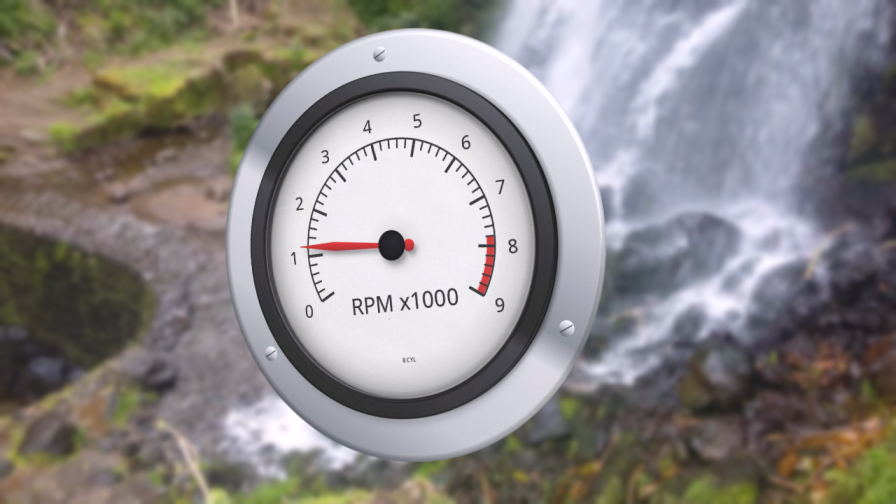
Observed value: 1200,rpm
